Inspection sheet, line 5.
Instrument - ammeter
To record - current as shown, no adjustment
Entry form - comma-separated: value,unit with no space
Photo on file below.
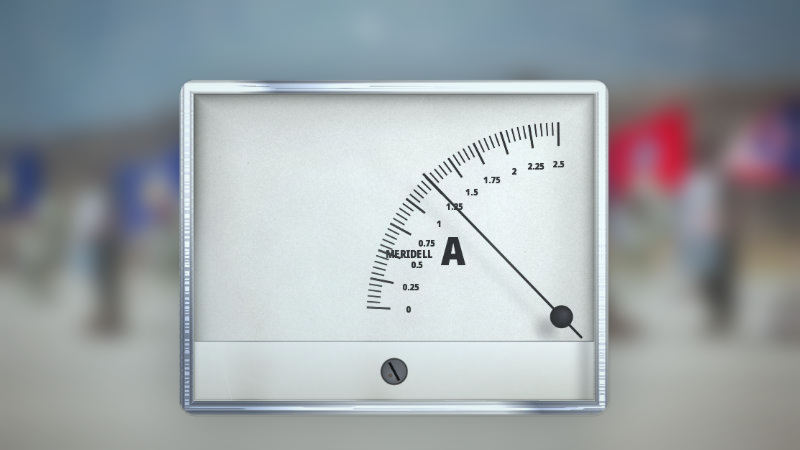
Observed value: 1.25,A
